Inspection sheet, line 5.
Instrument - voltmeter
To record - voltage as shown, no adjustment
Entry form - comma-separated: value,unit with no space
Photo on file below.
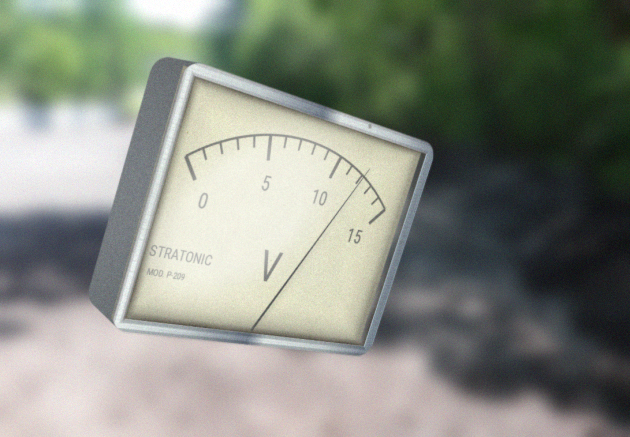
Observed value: 12,V
